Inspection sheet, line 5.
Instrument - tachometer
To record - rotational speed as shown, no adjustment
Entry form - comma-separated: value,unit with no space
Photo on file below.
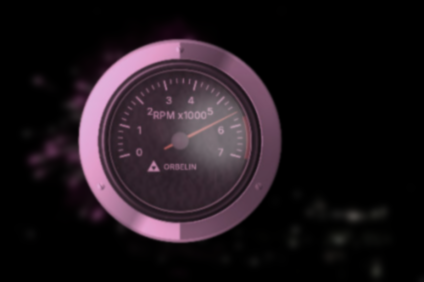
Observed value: 5600,rpm
